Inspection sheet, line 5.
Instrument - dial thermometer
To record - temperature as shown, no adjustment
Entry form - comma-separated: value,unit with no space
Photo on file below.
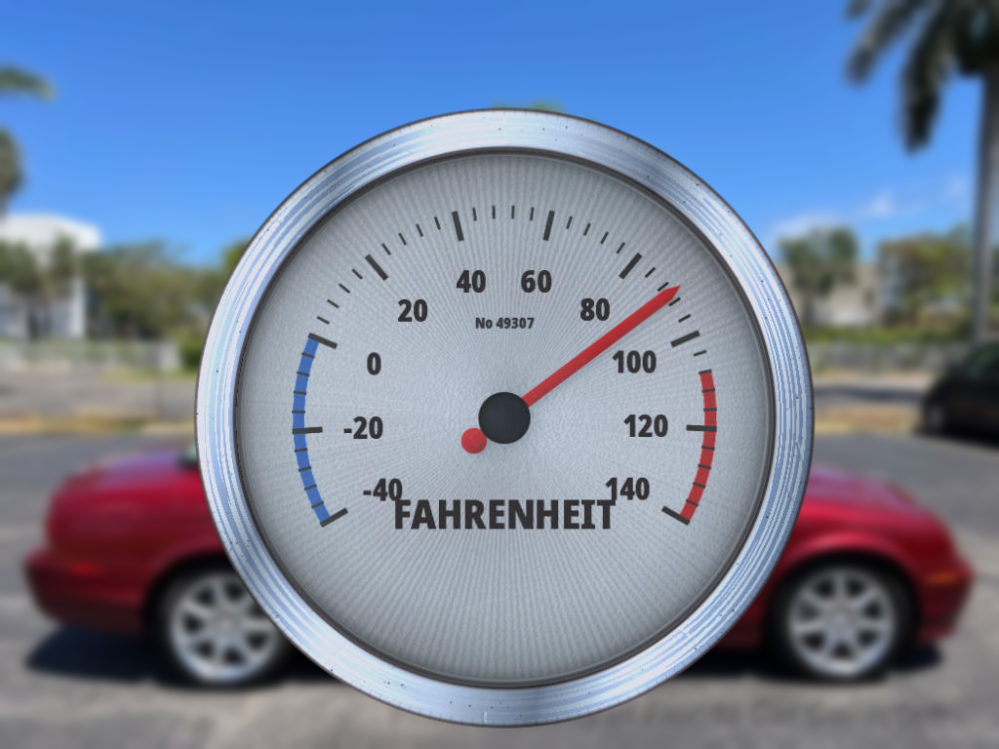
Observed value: 90,°F
